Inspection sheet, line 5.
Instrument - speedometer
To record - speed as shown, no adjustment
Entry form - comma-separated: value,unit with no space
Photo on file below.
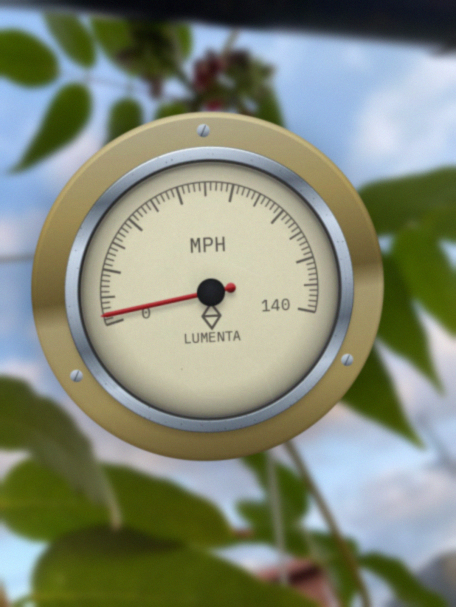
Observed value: 4,mph
